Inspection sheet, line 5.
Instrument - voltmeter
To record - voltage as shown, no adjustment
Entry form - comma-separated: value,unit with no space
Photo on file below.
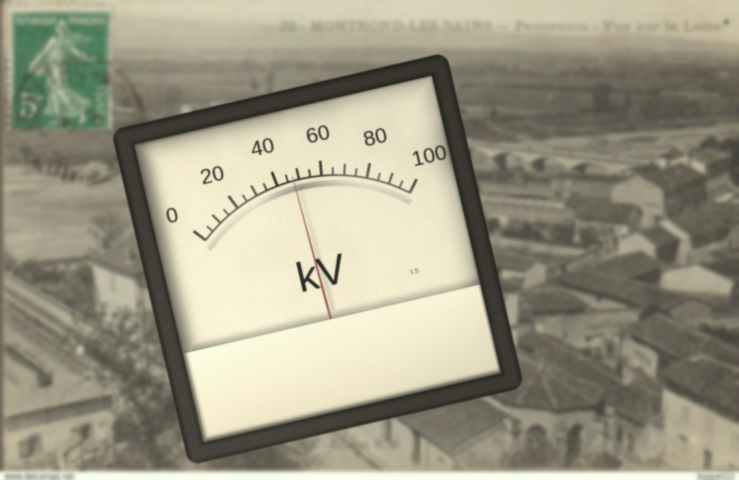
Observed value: 47.5,kV
